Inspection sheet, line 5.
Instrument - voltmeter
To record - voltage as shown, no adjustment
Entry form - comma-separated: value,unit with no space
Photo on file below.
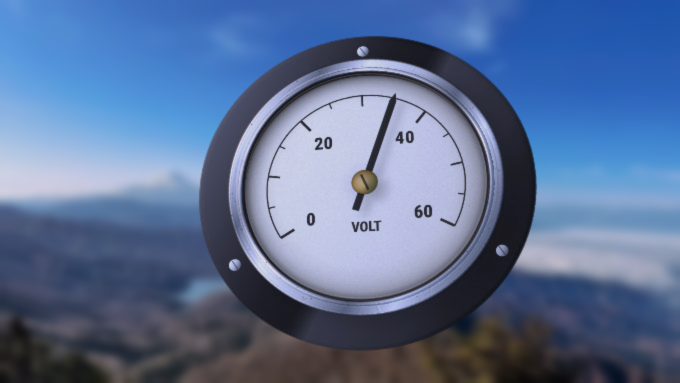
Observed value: 35,V
